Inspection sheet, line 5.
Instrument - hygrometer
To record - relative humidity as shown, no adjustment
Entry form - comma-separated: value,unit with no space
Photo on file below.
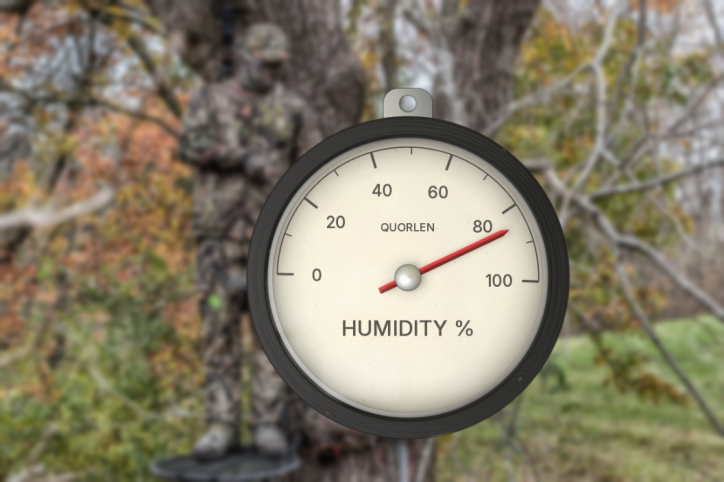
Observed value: 85,%
